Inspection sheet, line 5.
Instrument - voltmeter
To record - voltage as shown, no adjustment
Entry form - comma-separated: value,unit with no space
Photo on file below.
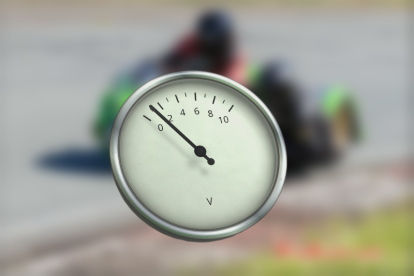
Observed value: 1,V
